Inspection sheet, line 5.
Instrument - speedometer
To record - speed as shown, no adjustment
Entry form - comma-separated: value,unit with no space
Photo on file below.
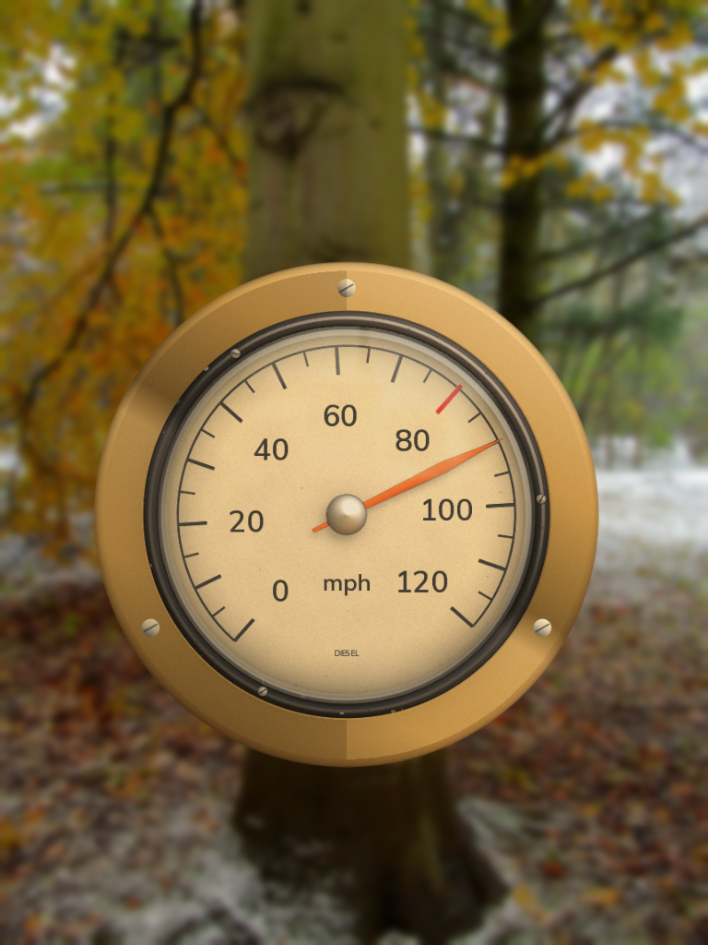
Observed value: 90,mph
